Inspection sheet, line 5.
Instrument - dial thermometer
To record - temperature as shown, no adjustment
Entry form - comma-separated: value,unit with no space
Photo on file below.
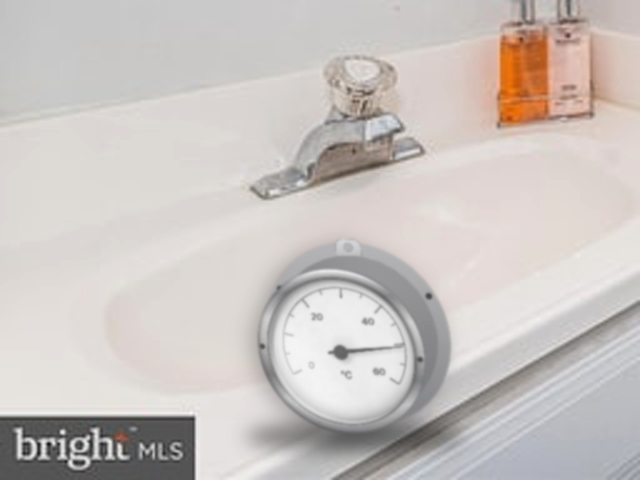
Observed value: 50,°C
